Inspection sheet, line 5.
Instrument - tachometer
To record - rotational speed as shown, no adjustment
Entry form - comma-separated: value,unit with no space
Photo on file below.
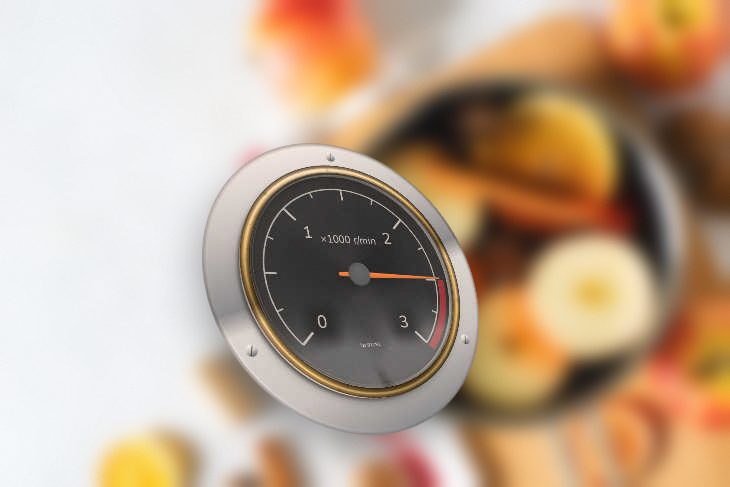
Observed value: 2500,rpm
